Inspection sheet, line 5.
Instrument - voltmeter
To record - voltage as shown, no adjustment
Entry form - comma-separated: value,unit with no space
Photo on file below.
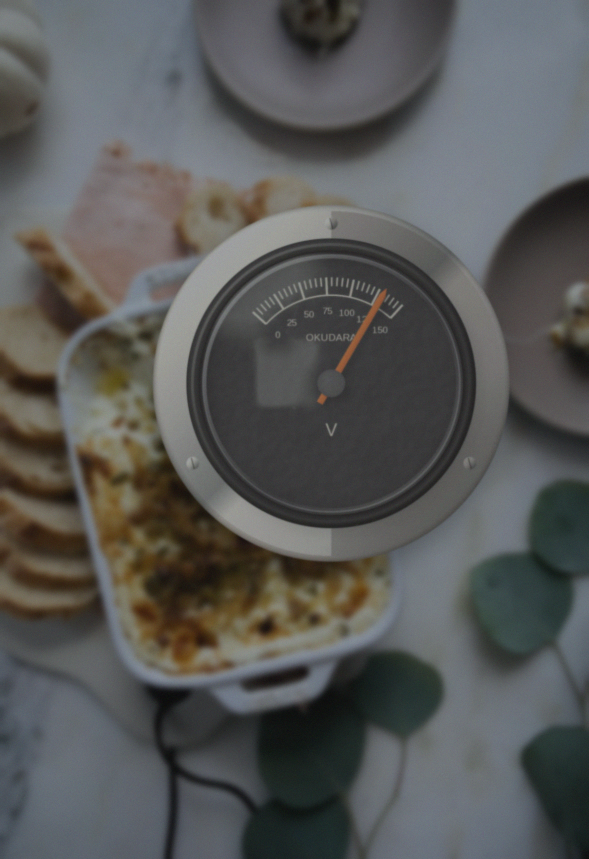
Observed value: 130,V
